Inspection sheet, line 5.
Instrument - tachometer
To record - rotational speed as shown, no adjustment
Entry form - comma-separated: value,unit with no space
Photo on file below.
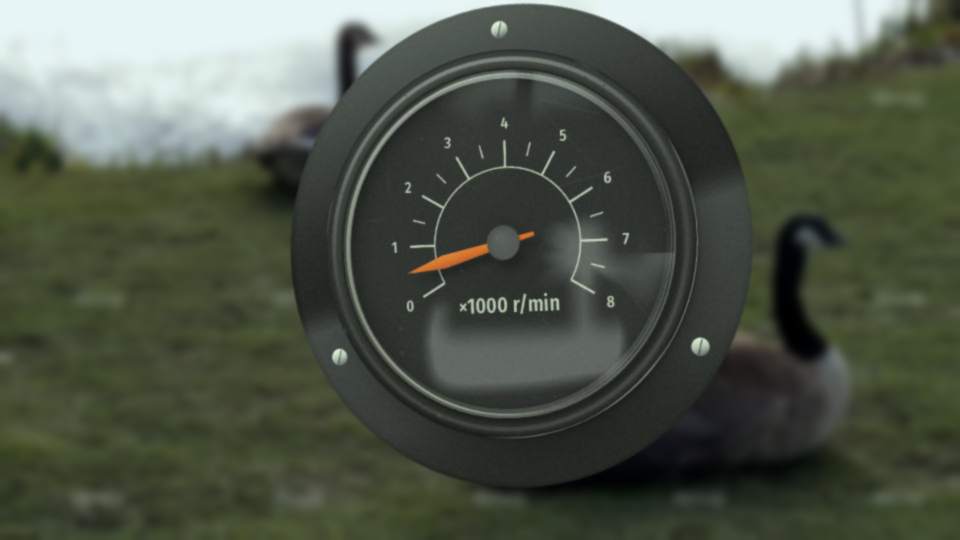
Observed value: 500,rpm
